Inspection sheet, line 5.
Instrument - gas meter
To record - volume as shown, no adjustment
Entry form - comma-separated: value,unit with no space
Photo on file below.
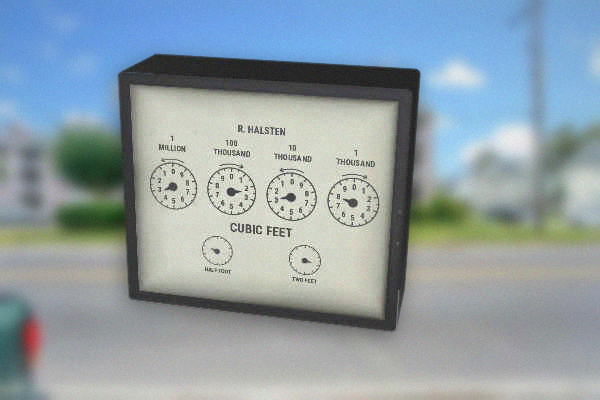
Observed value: 322800,ft³
